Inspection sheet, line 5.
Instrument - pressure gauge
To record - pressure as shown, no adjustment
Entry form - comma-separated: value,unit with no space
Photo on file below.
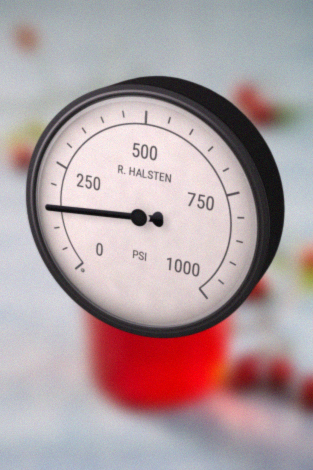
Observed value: 150,psi
